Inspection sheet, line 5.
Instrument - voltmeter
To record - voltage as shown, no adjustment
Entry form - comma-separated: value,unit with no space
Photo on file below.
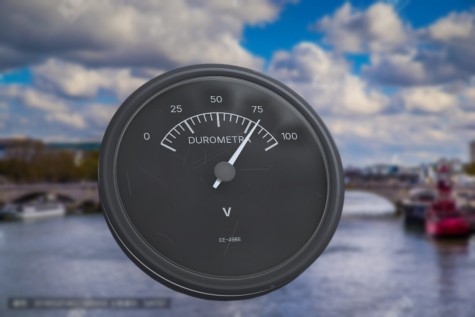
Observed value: 80,V
